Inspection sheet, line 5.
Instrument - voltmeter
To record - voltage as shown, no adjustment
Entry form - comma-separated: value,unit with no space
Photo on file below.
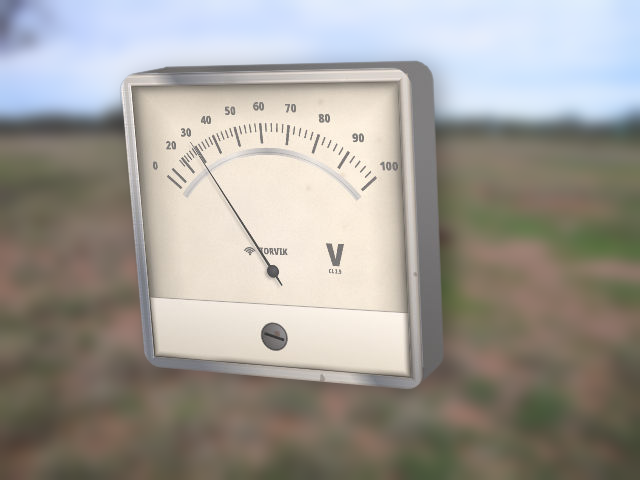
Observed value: 30,V
